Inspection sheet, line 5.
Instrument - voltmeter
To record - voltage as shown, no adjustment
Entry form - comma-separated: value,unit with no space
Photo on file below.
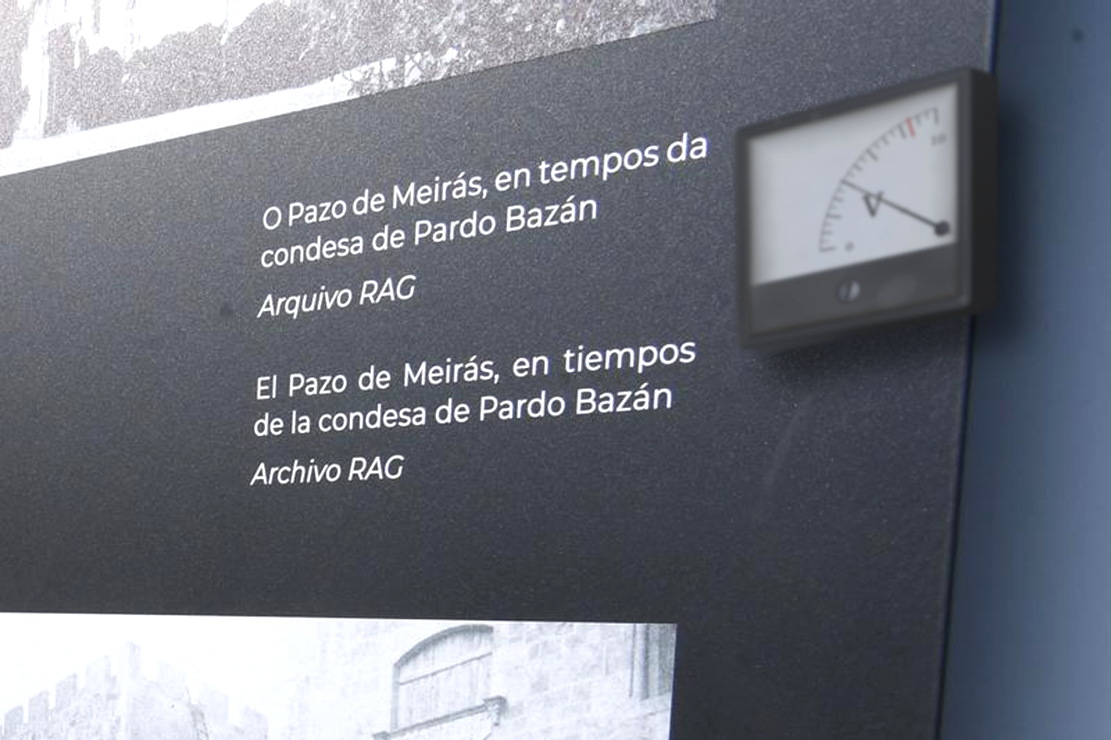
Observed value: 4,V
